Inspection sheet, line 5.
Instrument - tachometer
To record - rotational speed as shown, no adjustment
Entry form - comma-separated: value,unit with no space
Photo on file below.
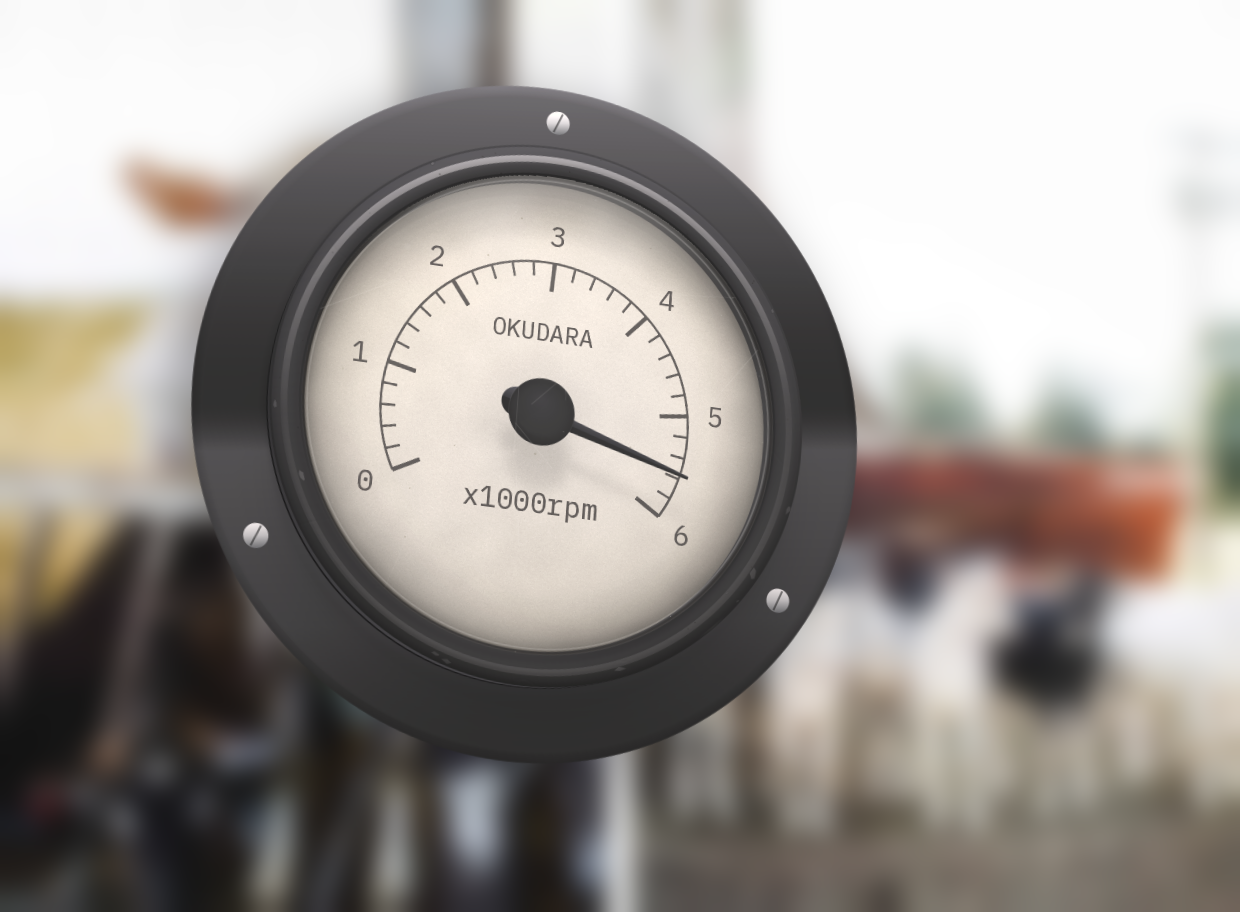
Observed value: 5600,rpm
